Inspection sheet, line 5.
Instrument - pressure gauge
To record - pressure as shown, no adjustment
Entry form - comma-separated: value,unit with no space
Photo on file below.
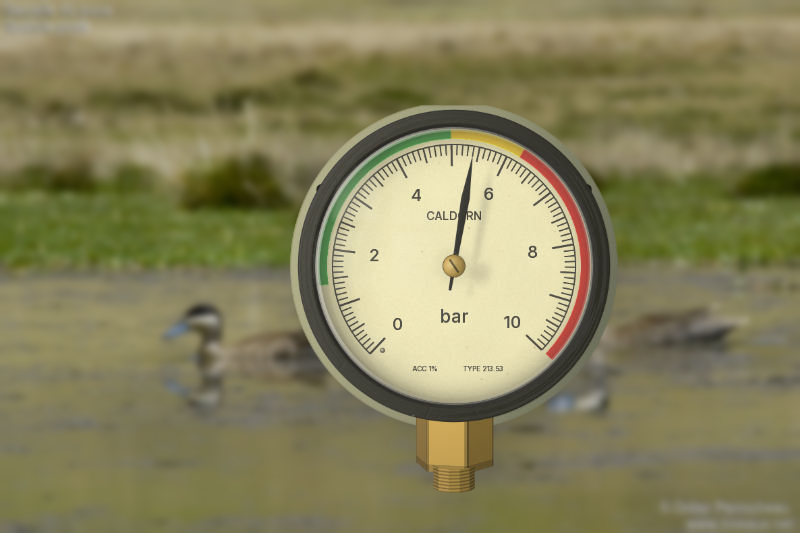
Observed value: 5.4,bar
